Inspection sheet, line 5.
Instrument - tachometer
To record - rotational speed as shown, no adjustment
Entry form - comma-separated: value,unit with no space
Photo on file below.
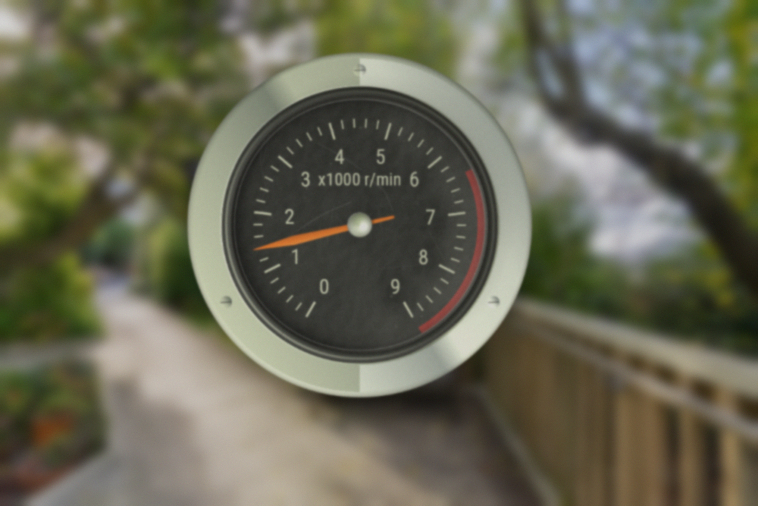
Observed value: 1400,rpm
